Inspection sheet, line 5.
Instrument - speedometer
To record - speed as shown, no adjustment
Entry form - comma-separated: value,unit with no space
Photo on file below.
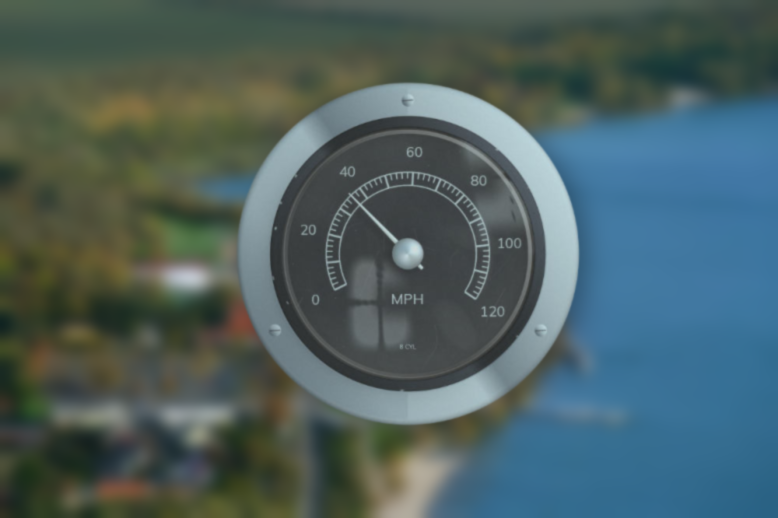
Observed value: 36,mph
